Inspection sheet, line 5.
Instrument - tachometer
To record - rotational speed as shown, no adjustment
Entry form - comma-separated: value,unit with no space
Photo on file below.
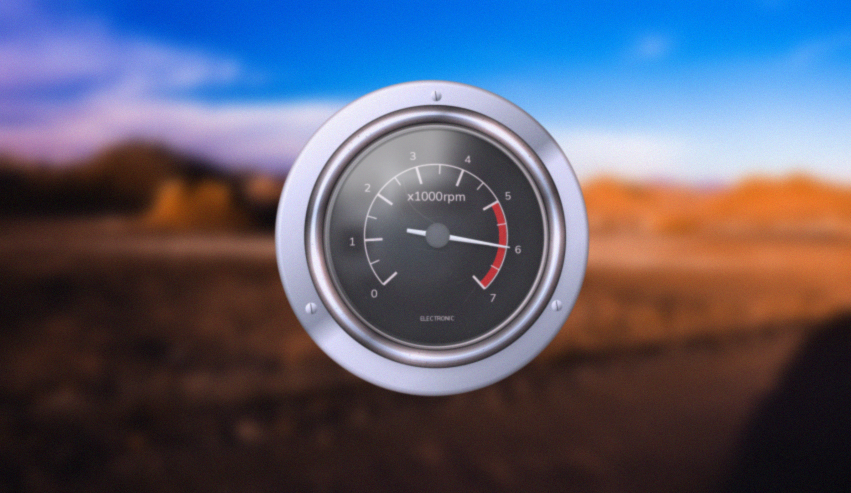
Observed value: 6000,rpm
